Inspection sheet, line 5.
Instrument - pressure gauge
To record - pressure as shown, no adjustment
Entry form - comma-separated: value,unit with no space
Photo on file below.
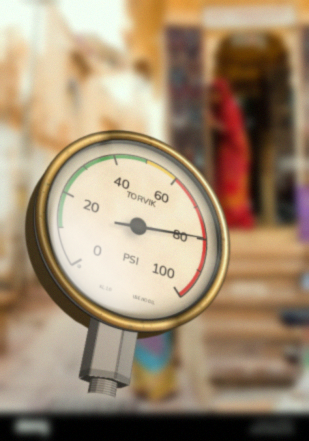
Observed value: 80,psi
